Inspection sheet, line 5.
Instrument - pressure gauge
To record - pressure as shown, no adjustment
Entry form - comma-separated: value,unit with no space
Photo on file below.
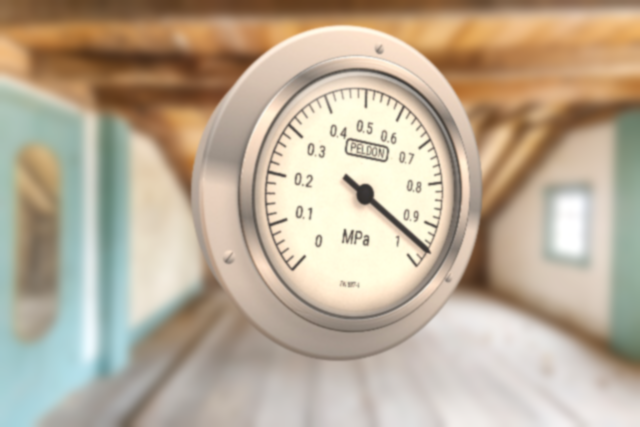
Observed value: 0.96,MPa
